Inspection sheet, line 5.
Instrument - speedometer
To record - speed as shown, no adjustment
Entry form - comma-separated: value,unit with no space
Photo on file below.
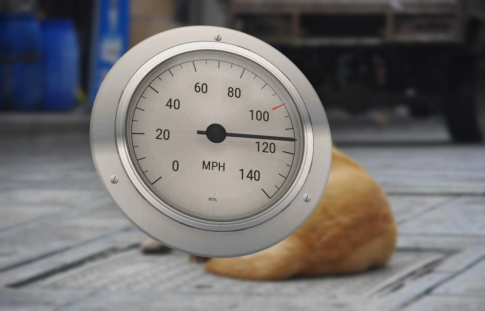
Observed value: 115,mph
